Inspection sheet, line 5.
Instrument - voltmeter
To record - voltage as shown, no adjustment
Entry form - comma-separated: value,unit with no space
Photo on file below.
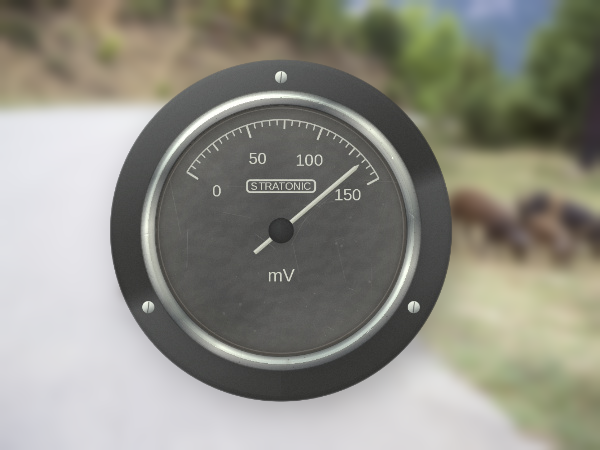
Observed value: 135,mV
